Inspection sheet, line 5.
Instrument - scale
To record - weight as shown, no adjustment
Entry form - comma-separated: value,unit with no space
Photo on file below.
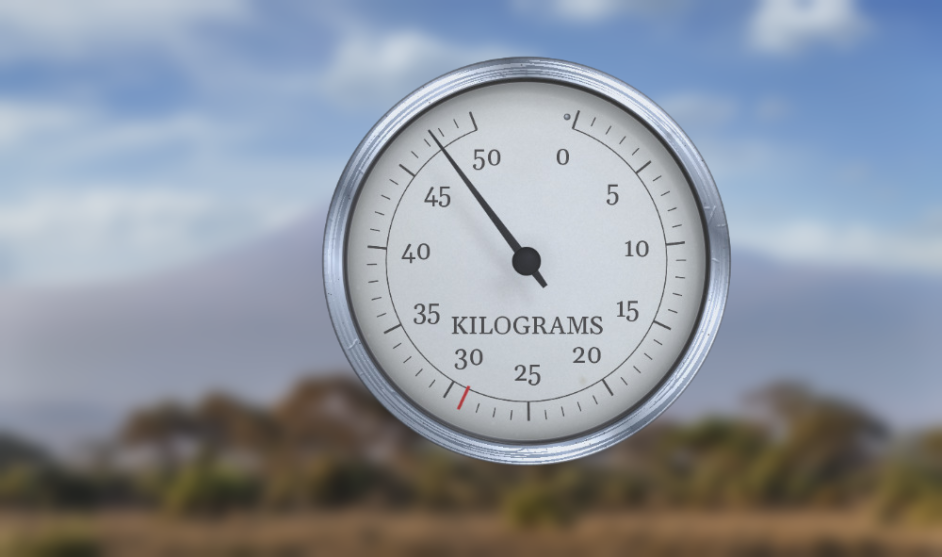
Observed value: 47.5,kg
